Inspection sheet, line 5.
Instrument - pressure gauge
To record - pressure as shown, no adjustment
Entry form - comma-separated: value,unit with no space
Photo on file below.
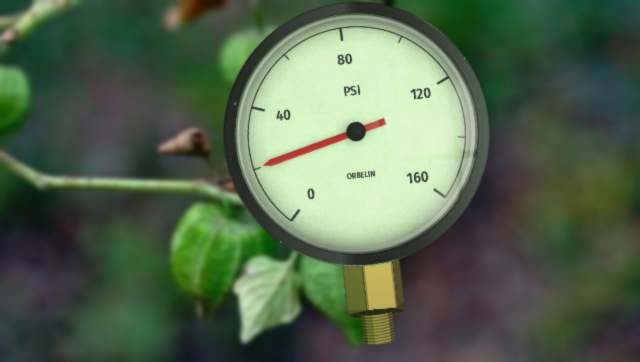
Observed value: 20,psi
